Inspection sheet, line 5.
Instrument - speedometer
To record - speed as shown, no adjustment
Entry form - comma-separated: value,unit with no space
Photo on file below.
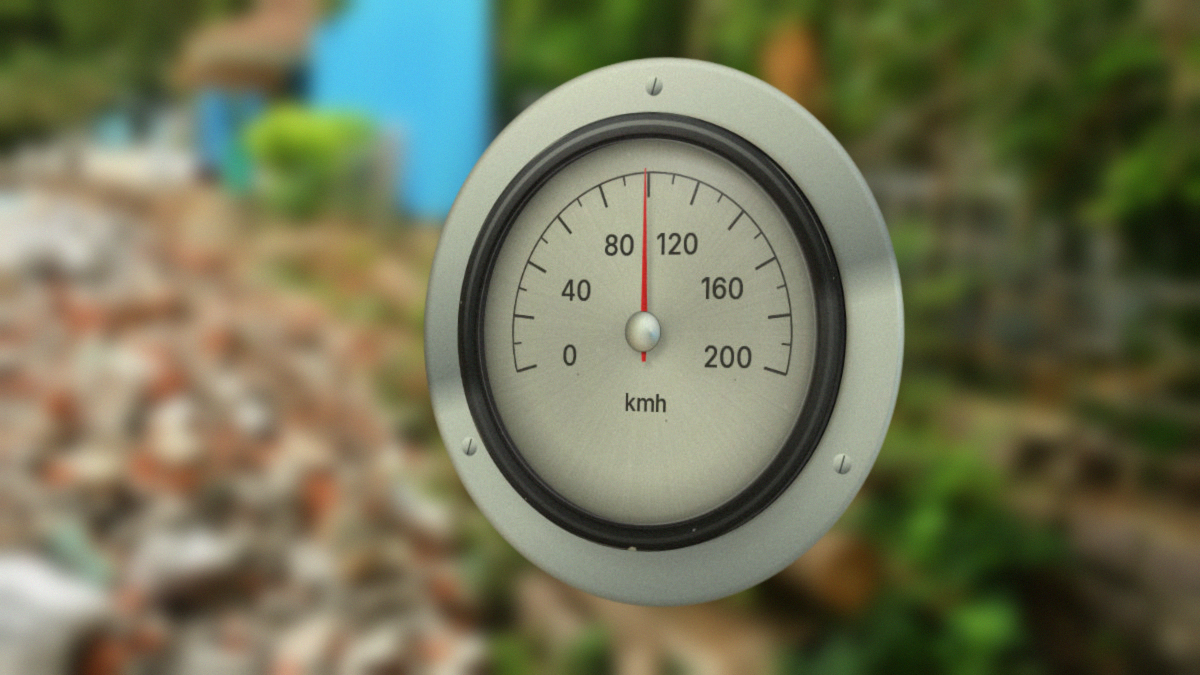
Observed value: 100,km/h
